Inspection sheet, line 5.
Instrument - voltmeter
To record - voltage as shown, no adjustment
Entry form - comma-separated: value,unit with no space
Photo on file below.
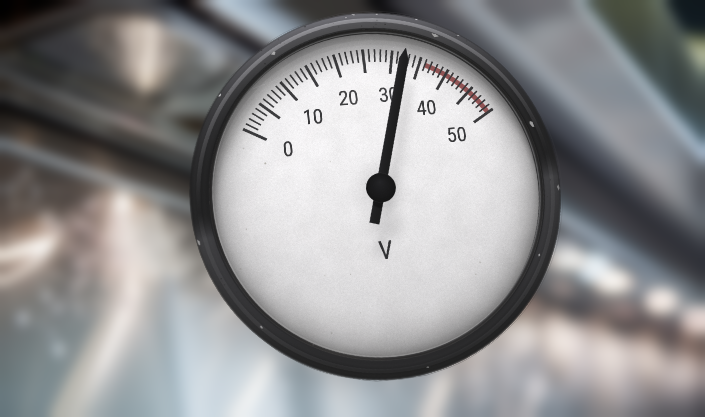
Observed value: 32,V
